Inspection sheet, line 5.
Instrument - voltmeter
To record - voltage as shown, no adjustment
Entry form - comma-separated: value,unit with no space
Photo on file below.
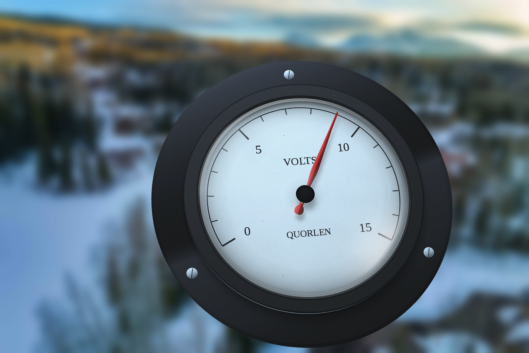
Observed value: 9,V
